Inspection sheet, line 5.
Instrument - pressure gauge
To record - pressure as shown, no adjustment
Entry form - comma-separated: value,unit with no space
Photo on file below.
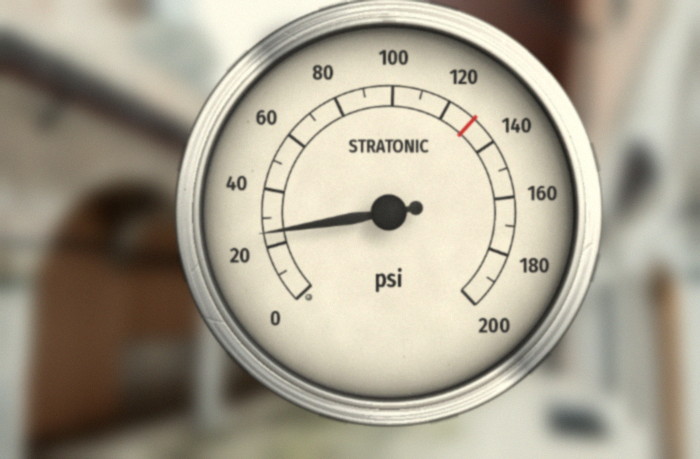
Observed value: 25,psi
